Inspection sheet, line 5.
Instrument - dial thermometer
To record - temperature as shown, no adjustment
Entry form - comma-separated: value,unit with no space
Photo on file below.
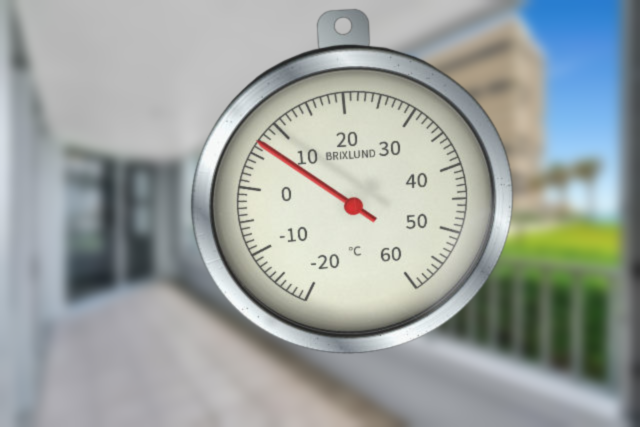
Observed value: 7,°C
